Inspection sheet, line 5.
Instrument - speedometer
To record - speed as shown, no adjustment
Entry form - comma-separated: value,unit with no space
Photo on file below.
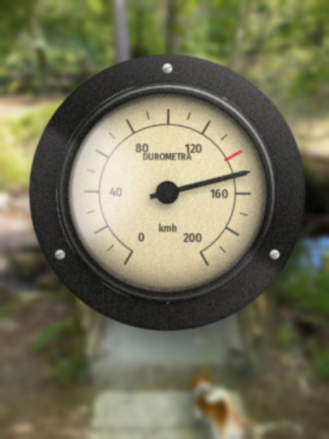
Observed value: 150,km/h
